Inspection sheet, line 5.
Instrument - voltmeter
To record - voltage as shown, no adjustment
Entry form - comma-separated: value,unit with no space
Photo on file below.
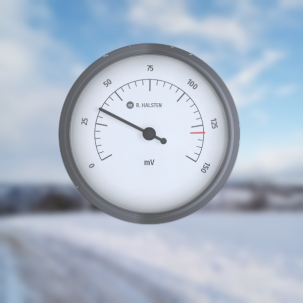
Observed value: 35,mV
